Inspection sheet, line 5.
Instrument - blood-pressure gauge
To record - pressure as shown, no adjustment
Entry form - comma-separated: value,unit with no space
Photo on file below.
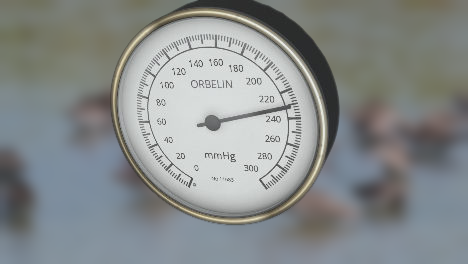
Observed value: 230,mmHg
